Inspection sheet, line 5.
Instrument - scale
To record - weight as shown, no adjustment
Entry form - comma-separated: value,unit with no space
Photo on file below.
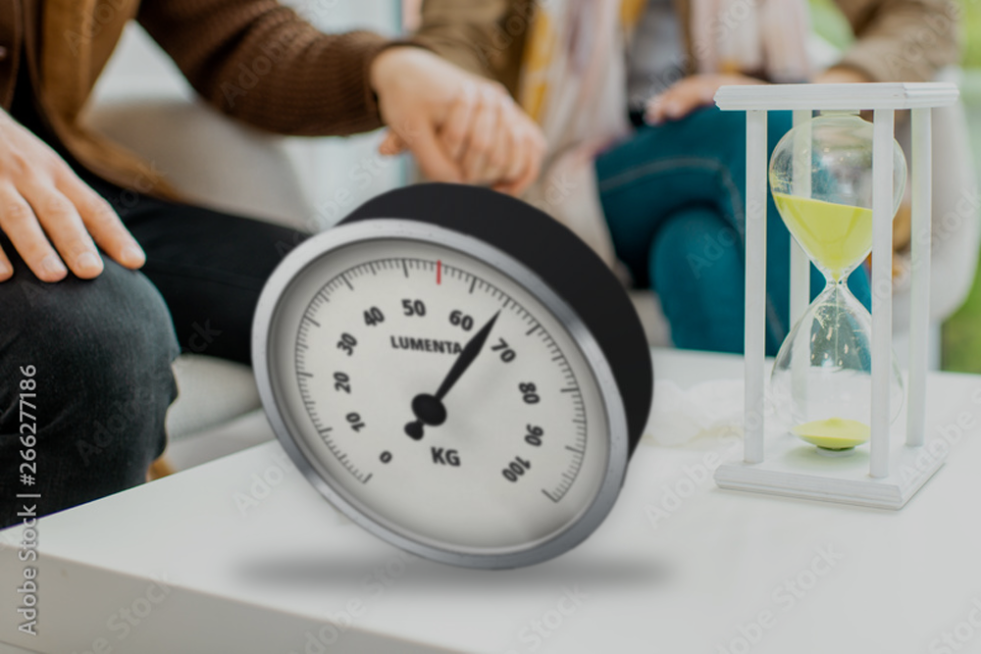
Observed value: 65,kg
